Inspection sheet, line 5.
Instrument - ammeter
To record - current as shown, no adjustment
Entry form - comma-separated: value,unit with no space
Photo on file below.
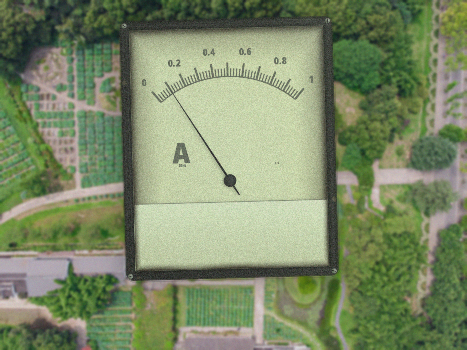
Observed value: 0.1,A
